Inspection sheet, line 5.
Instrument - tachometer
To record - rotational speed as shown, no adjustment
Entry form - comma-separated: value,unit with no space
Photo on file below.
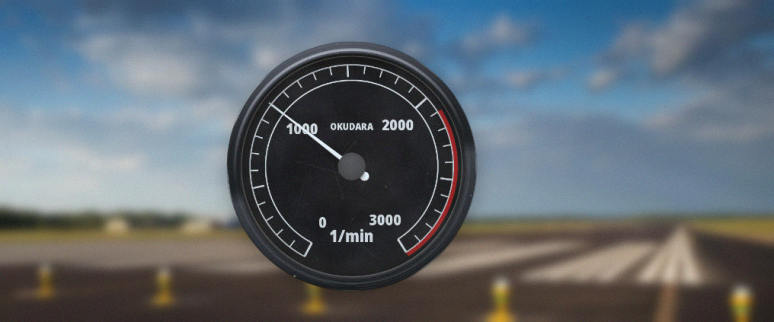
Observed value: 1000,rpm
